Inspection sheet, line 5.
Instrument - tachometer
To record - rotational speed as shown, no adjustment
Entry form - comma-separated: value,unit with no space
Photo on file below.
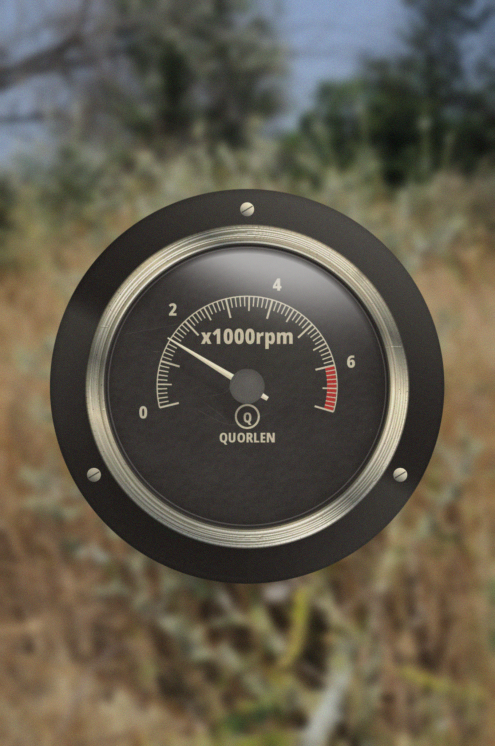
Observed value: 1500,rpm
